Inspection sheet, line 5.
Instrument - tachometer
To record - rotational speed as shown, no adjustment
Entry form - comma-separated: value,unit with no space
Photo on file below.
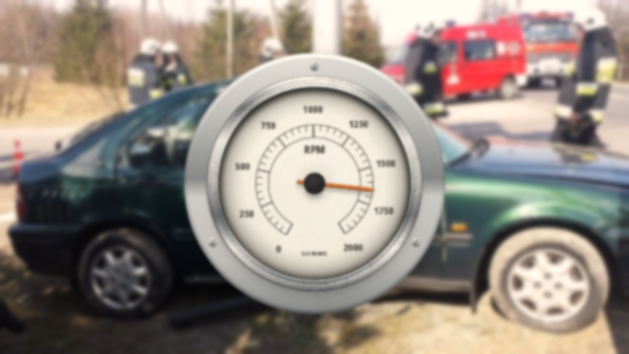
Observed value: 1650,rpm
